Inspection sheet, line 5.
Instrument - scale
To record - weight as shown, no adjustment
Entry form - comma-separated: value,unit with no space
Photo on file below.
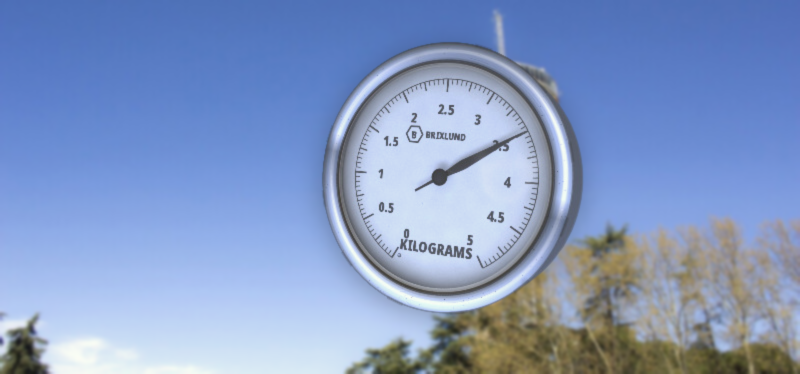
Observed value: 3.5,kg
